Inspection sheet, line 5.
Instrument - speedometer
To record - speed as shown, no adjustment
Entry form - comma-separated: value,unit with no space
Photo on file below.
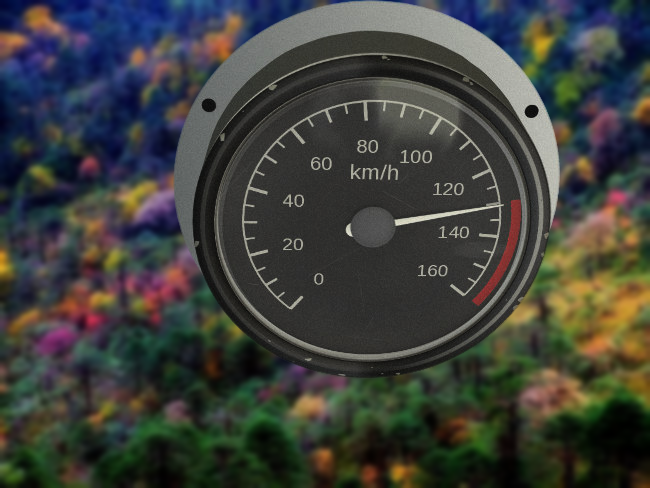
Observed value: 130,km/h
